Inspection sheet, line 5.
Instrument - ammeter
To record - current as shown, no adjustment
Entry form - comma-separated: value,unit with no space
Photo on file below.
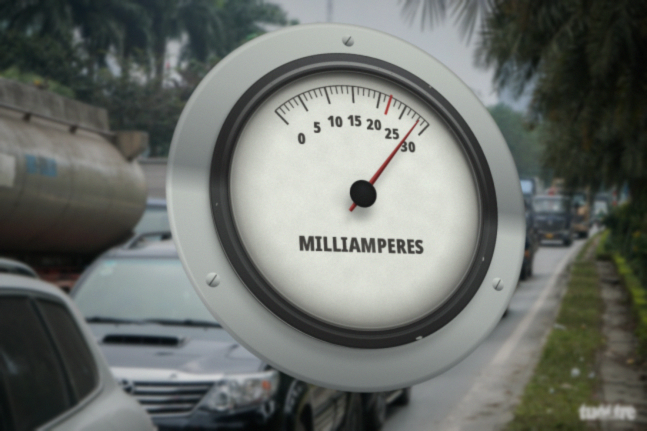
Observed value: 28,mA
